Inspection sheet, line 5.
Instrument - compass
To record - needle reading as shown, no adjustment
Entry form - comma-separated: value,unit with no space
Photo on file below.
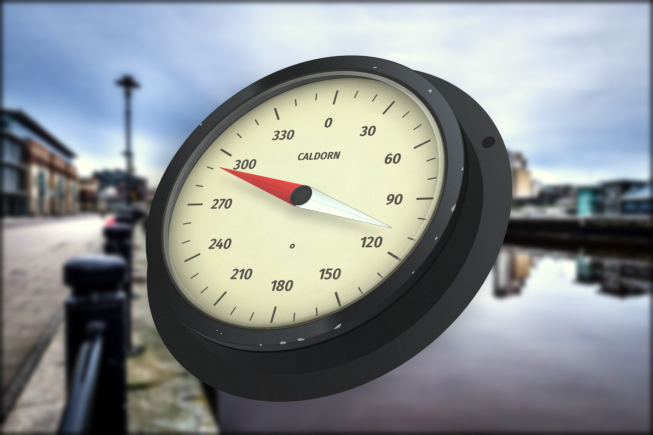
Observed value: 290,°
